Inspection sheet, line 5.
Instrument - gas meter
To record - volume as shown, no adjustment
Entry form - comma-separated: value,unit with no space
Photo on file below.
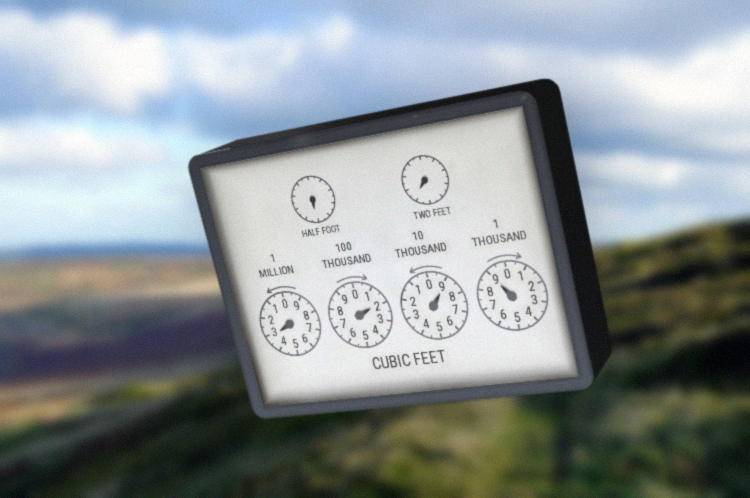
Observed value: 318900,ft³
